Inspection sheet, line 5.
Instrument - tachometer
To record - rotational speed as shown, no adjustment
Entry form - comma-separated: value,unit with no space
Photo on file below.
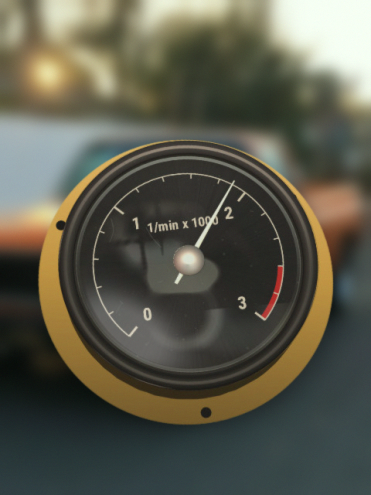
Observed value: 1900,rpm
